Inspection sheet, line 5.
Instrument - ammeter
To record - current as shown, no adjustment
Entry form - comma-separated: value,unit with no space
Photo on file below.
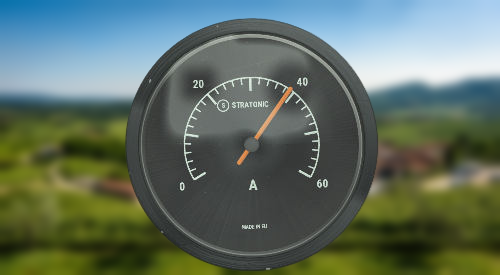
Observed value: 39,A
